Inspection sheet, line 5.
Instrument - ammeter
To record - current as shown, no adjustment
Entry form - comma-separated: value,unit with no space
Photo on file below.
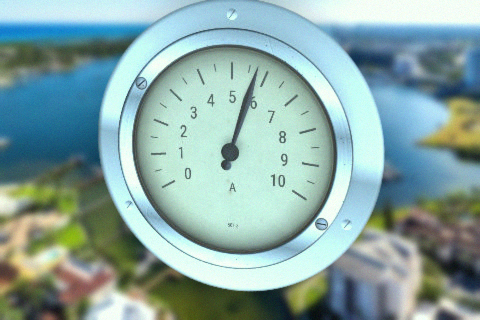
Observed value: 5.75,A
